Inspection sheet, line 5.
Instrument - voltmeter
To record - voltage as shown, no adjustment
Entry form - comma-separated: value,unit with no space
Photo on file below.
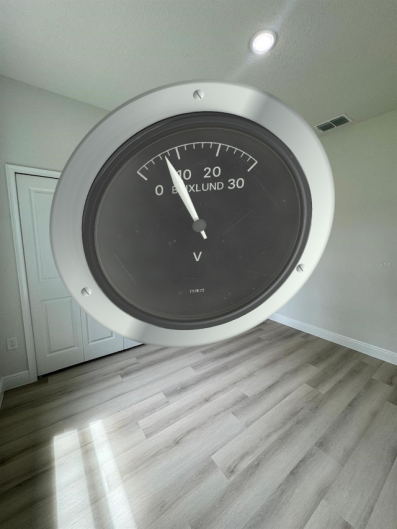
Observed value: 7,V
